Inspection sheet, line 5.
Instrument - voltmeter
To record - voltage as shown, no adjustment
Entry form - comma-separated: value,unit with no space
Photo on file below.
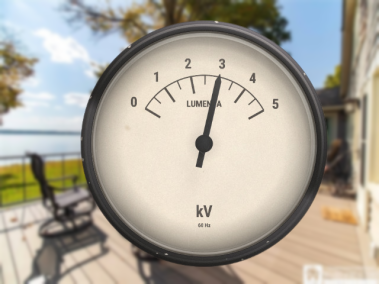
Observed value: 3,kV
